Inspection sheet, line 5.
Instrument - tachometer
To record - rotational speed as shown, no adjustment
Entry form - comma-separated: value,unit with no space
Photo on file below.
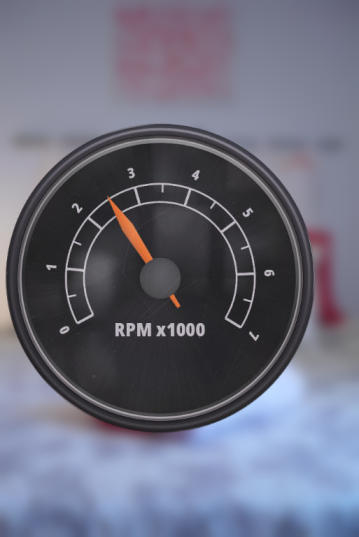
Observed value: 2500,rpm
